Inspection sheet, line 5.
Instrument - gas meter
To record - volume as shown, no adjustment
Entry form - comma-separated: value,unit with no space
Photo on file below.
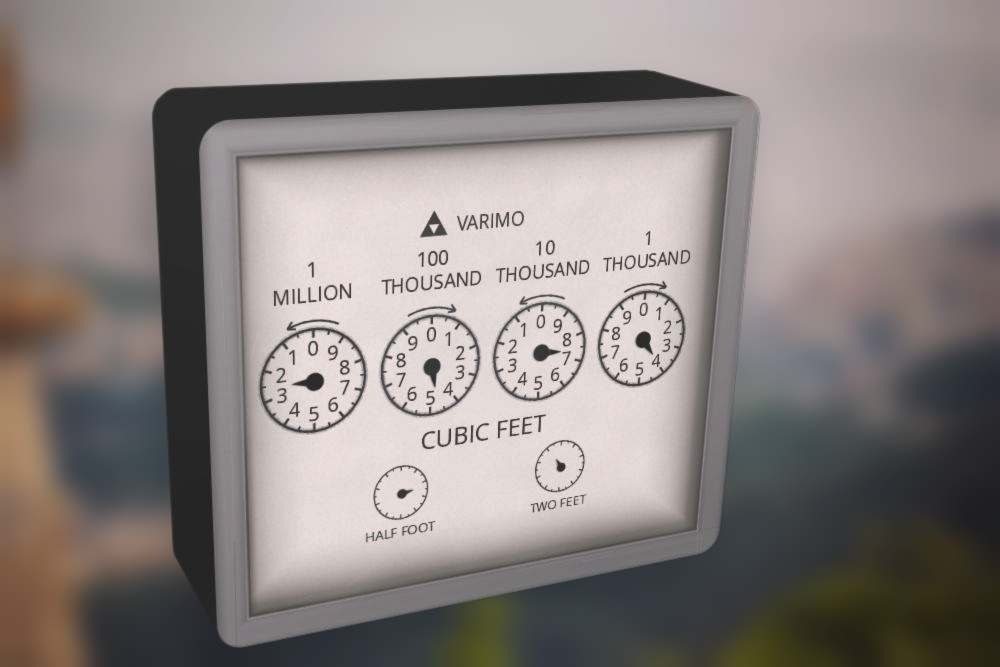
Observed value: 247400,ft³
